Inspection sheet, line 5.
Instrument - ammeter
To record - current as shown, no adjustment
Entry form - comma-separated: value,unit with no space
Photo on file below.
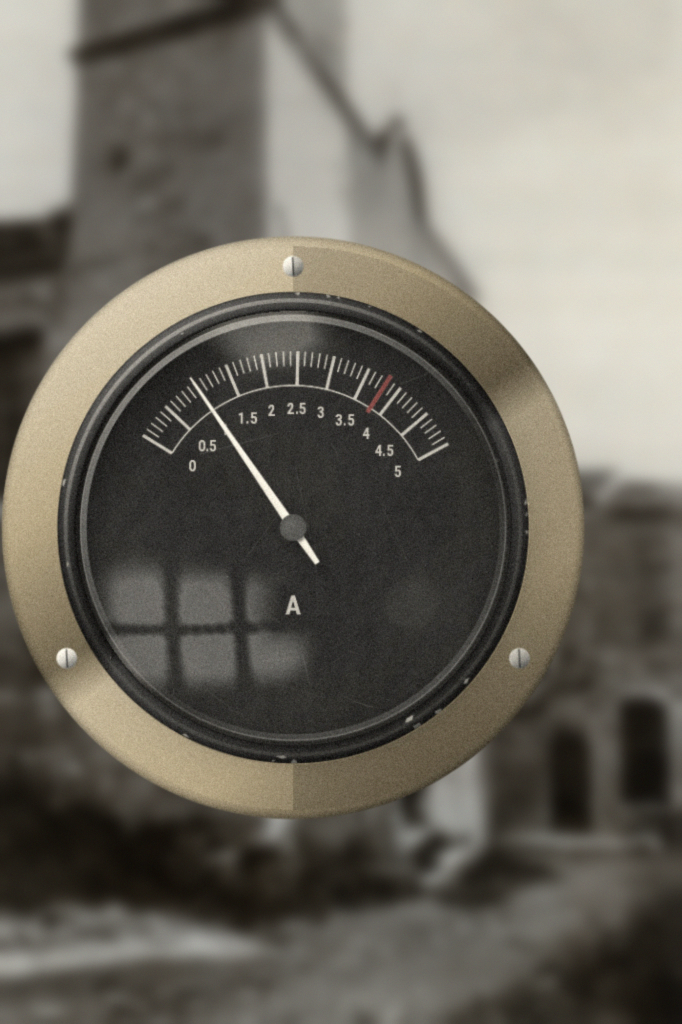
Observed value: 1,A
